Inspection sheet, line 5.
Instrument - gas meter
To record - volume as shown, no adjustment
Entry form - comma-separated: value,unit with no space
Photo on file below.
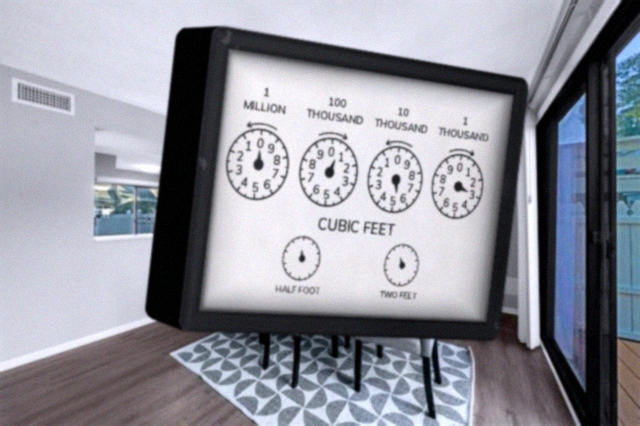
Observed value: 5300,ft³
